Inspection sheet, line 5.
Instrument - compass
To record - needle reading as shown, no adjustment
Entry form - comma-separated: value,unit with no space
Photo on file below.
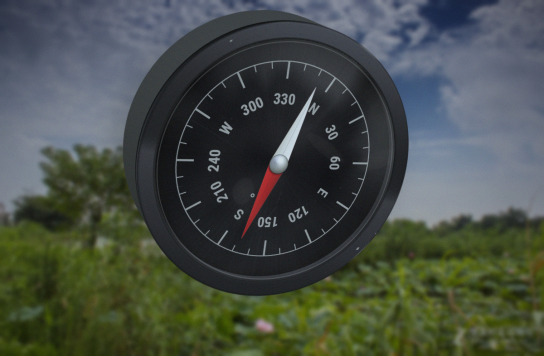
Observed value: 170,°
